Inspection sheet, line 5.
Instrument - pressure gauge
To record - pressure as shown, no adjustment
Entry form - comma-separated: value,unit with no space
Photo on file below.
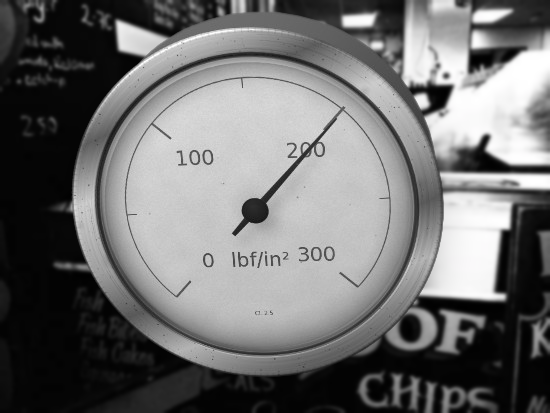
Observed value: 200,psi
